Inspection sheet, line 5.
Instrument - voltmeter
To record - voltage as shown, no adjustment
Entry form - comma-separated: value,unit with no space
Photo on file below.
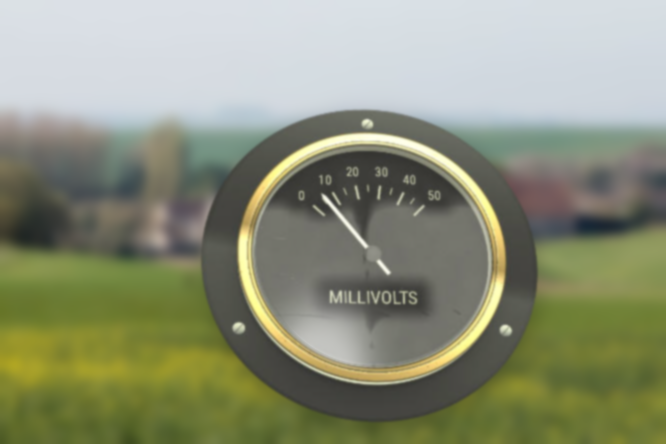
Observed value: 5,mV
